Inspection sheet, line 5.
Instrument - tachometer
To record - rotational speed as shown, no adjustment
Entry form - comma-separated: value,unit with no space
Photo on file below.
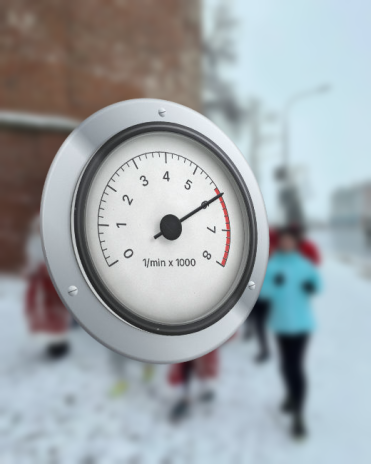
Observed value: 6000,rpm
